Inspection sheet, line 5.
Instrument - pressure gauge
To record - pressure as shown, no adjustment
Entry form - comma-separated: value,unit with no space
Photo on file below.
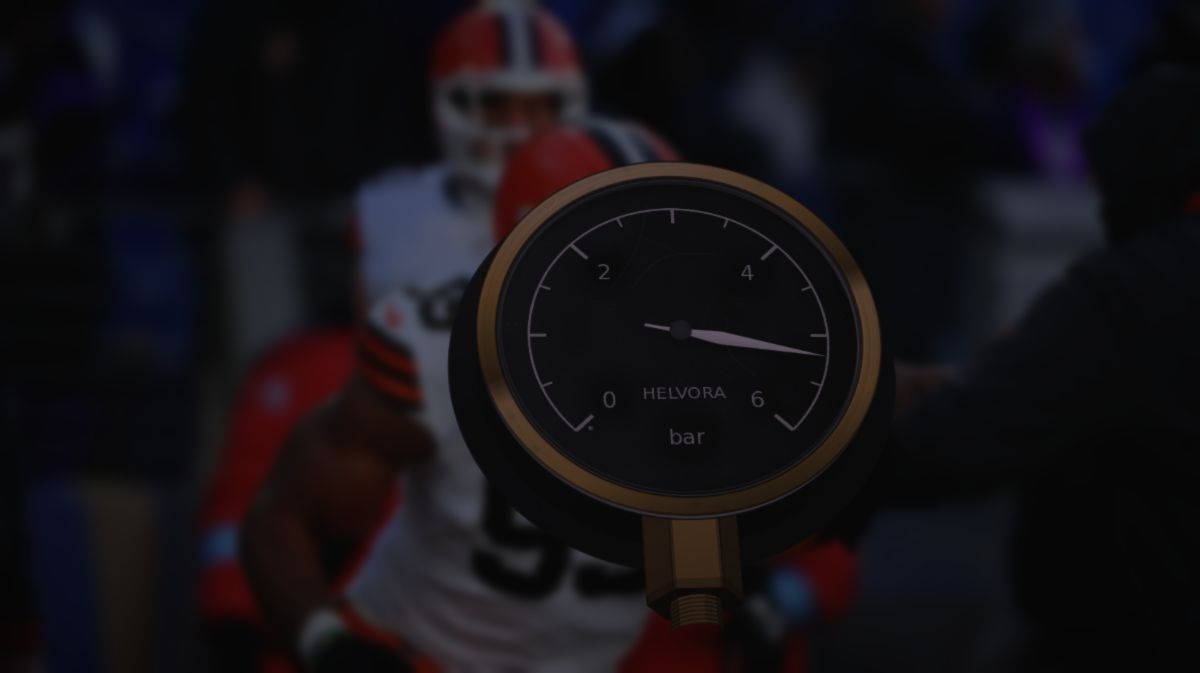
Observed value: 5.25,bar
